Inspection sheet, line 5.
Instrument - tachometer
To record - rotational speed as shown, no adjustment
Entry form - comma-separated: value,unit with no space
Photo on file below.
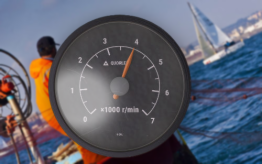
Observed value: 4000,rpm
